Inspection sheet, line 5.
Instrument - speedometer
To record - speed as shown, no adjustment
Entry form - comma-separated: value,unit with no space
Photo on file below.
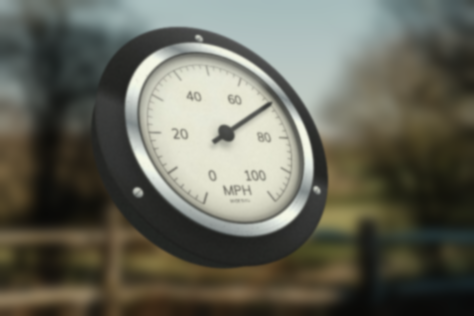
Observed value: 70,mph
